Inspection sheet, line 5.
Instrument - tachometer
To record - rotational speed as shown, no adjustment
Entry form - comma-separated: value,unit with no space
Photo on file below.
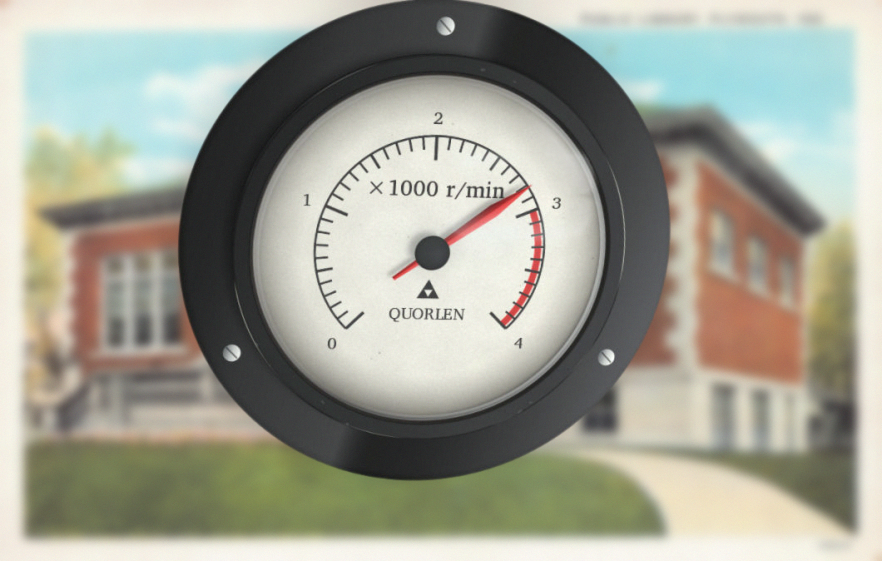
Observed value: 2800,rpm
